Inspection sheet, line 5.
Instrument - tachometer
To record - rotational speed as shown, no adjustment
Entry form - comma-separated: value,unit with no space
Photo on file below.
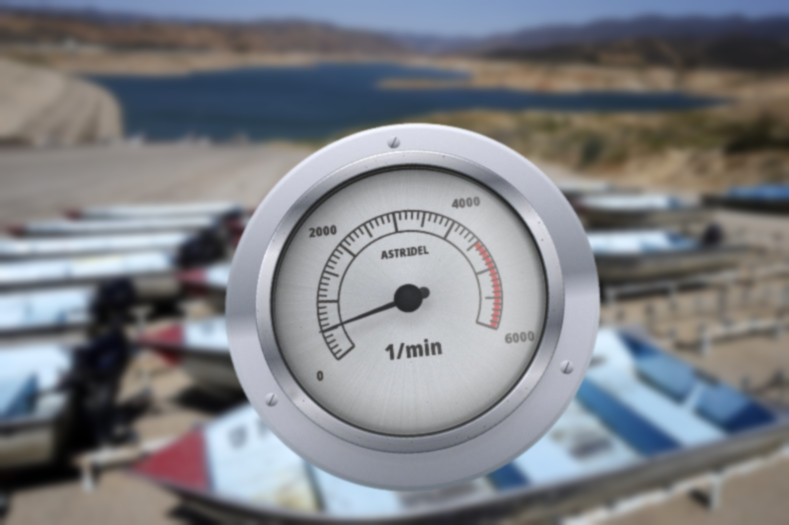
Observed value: 500,rpm
